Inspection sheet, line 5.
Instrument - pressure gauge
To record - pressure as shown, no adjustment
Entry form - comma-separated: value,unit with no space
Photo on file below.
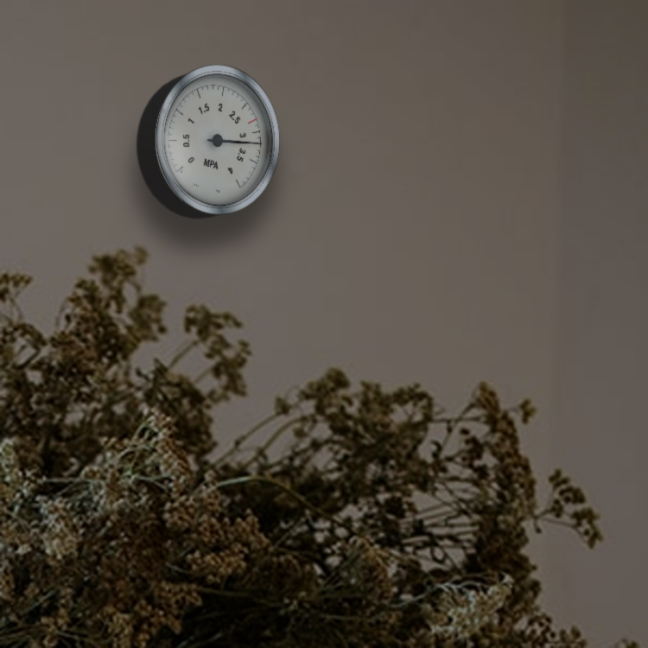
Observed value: 3.2,MPa
